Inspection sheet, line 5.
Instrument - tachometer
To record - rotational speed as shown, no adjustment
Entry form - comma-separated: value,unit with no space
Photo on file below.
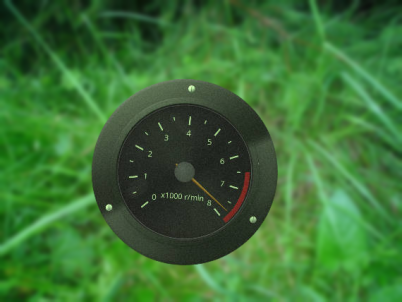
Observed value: 7750,rpm
